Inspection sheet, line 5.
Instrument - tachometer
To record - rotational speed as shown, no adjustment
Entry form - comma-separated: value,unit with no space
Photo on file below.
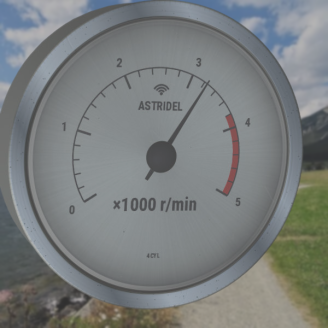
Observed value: 3200,rpm
